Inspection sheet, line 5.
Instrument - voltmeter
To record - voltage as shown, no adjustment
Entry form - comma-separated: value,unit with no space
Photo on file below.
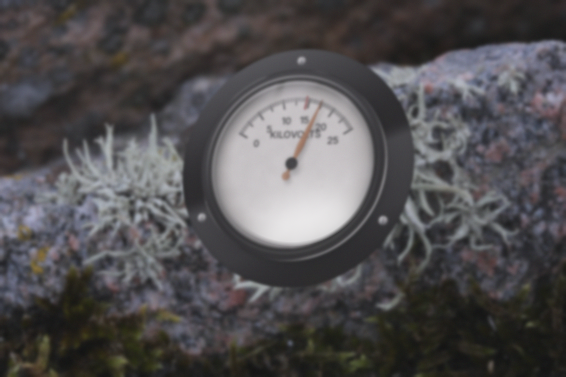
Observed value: 17.5,kV
